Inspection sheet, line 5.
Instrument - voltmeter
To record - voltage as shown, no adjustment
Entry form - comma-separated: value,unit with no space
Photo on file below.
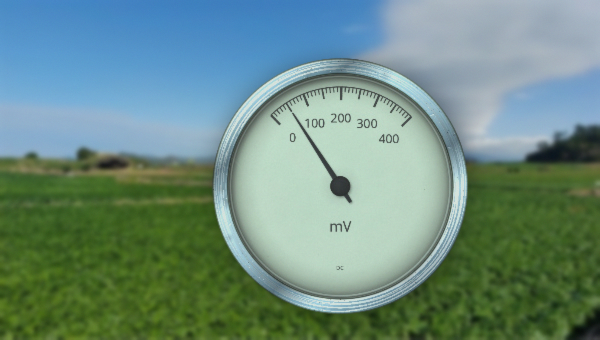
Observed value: 50,mV
